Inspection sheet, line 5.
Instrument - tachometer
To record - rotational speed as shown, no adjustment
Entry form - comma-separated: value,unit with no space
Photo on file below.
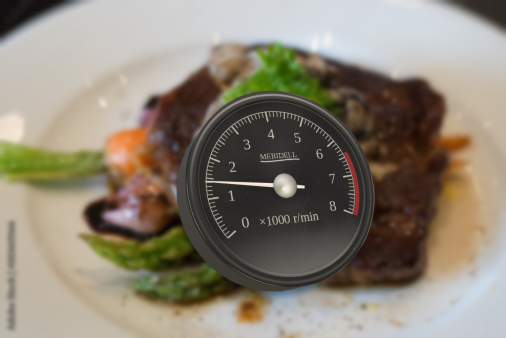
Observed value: 1400,rpm
